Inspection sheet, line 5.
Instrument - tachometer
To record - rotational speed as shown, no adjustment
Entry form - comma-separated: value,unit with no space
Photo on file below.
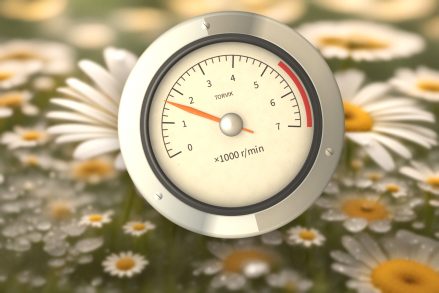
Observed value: 1600,rpm
